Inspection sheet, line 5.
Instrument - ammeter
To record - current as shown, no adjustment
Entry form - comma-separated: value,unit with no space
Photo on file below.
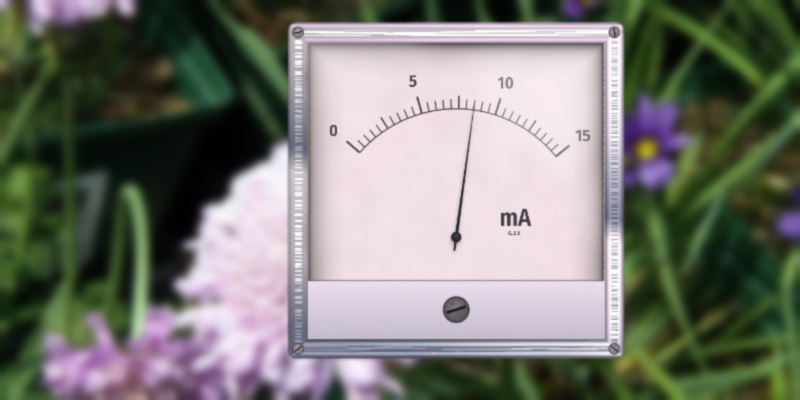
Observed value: 8.5,mA
